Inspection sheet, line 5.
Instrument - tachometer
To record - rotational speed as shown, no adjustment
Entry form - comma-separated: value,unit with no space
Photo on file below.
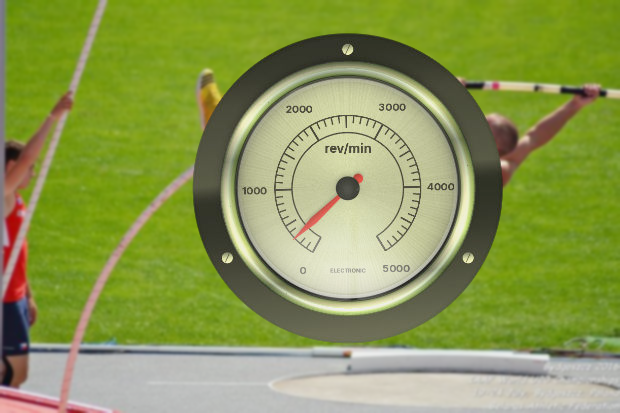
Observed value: 300,rpm
